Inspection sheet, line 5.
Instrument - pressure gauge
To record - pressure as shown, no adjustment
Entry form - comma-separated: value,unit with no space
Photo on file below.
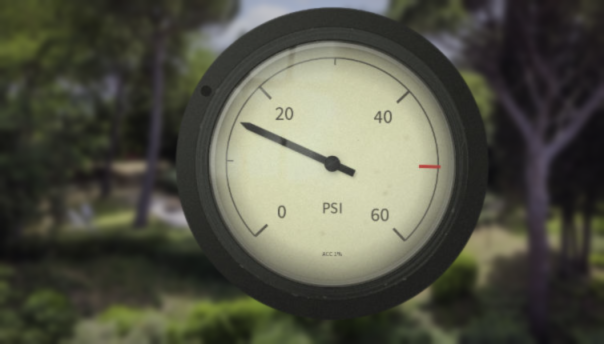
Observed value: 15,psi
